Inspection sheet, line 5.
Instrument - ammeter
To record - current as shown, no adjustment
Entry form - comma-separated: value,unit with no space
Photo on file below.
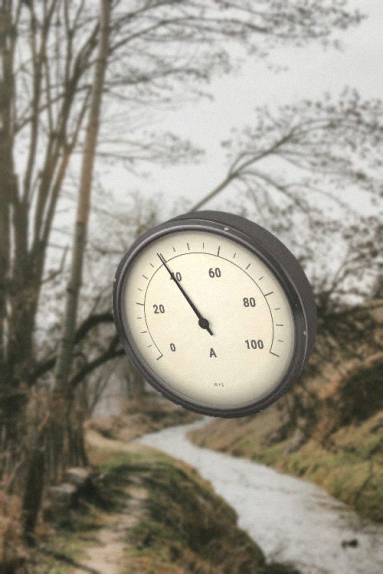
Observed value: 40,A
